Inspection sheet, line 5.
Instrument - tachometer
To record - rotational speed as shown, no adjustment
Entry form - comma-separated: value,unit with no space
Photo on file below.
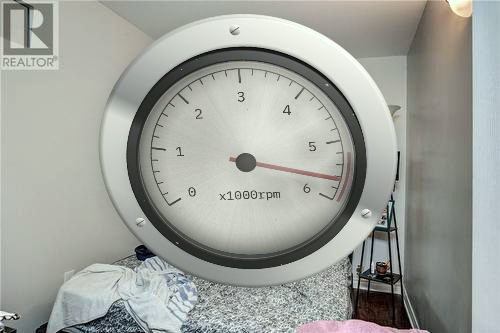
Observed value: 5600,rpm
